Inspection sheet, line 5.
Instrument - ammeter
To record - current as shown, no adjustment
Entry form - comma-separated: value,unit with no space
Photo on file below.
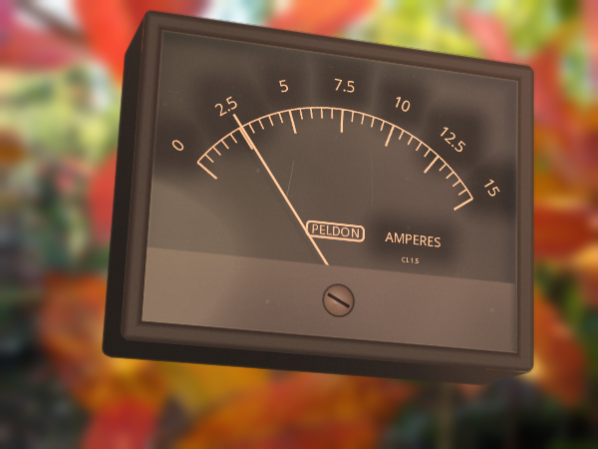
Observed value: 2.5,A
